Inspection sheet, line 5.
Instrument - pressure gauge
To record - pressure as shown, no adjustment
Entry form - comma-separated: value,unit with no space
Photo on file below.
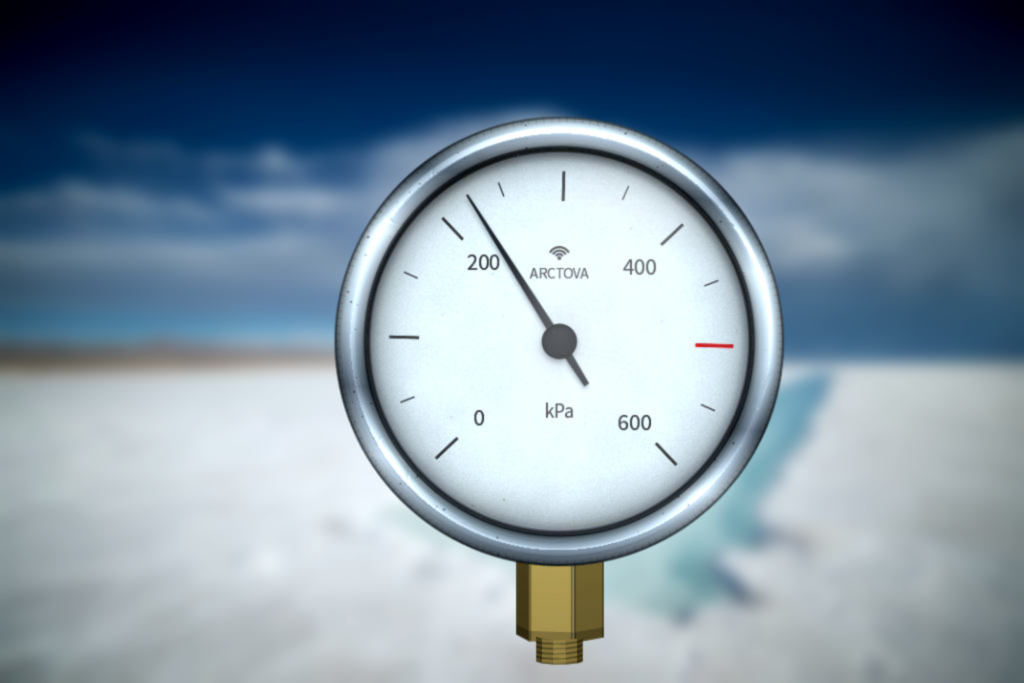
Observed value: 225,kPa
